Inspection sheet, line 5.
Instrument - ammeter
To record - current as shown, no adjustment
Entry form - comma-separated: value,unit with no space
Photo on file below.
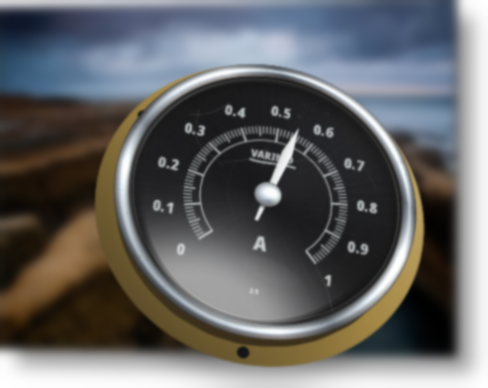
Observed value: 0.55,A
